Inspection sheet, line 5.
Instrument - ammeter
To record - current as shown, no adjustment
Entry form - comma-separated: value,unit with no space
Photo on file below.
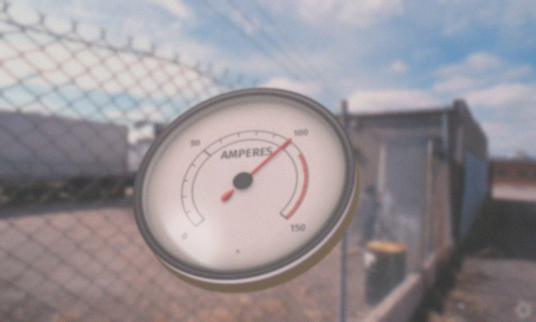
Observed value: 100,A
